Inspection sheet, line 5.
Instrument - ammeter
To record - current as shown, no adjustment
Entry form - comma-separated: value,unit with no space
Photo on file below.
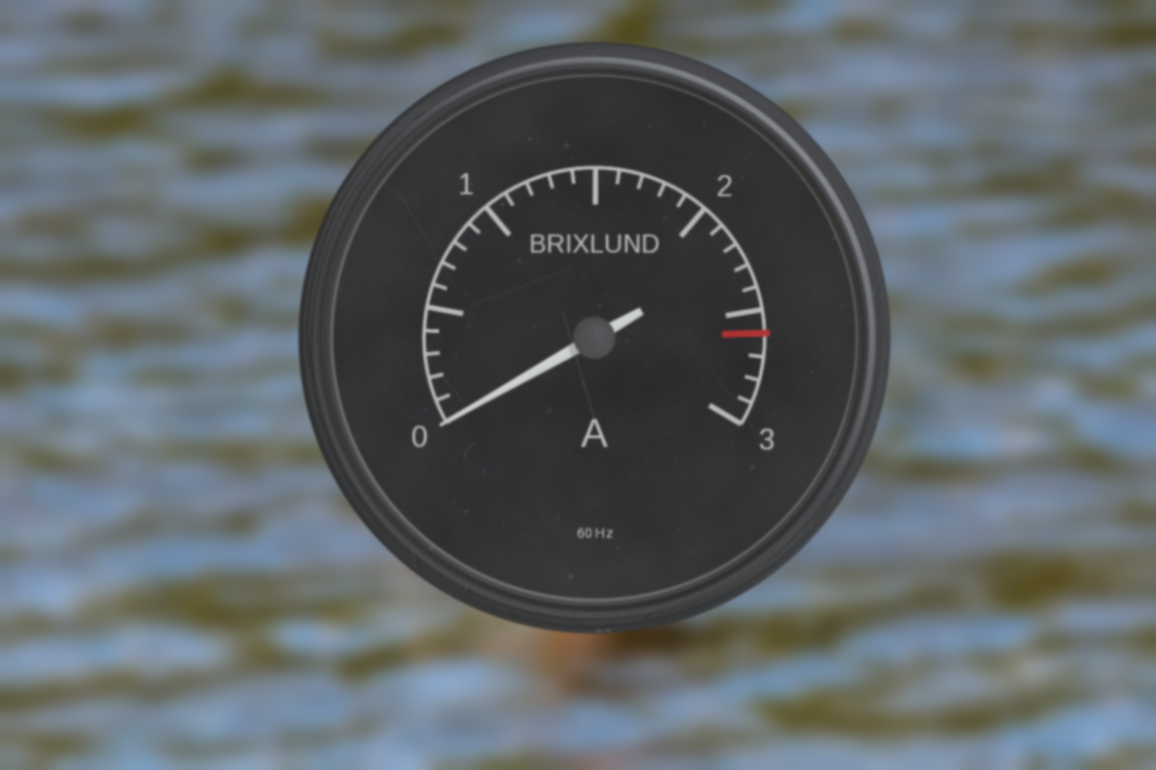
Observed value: 0,A
